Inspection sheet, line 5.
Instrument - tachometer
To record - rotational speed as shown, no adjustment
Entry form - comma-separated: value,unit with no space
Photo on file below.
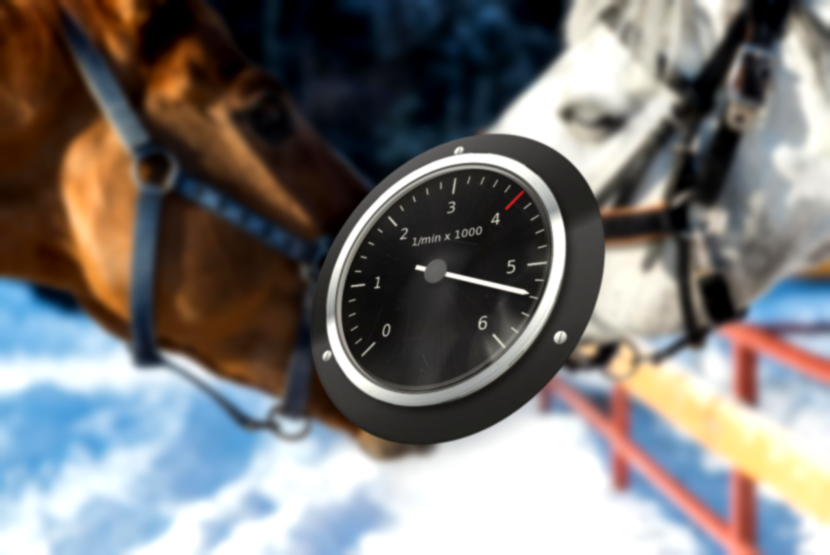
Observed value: 5400,rpm
